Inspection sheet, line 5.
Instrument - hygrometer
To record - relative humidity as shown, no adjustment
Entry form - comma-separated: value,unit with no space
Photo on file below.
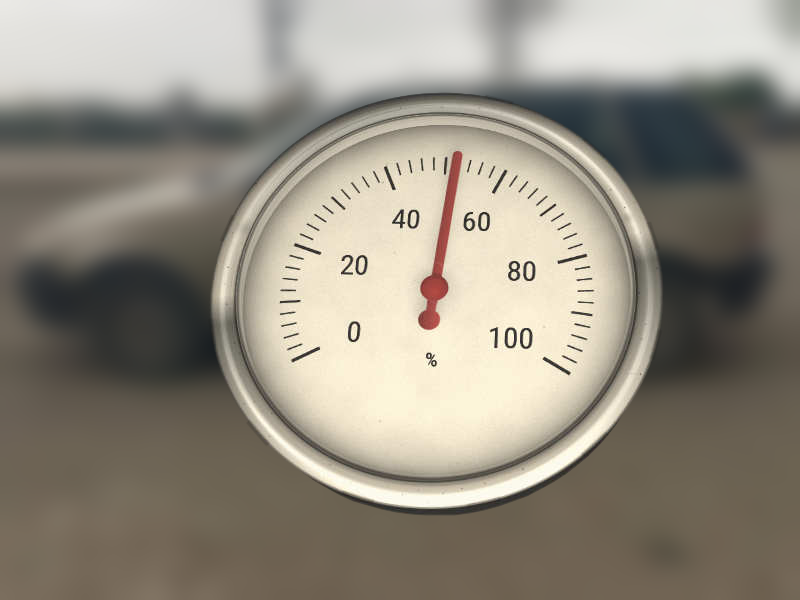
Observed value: 52,%
